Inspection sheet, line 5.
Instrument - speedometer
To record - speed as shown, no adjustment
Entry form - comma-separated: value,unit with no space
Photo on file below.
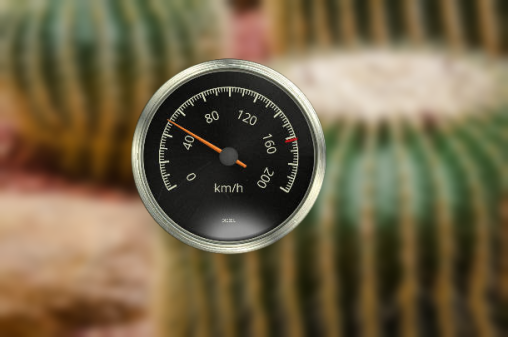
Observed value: 50,km/h
